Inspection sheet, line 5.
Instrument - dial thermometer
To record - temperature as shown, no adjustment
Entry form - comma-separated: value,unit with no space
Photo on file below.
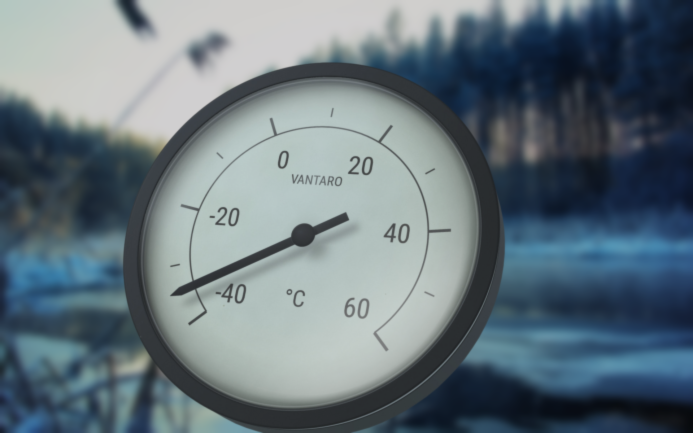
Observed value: -35,°C
